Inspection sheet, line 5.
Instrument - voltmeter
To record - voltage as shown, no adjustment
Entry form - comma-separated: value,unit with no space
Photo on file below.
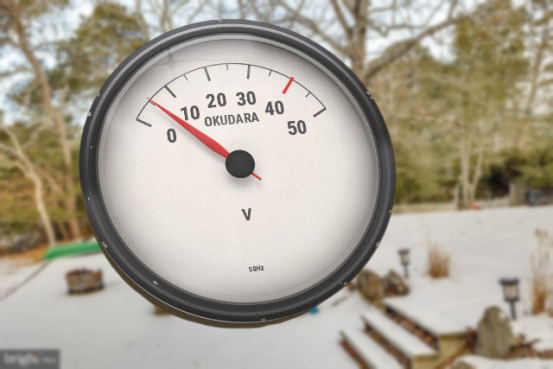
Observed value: 5,V
